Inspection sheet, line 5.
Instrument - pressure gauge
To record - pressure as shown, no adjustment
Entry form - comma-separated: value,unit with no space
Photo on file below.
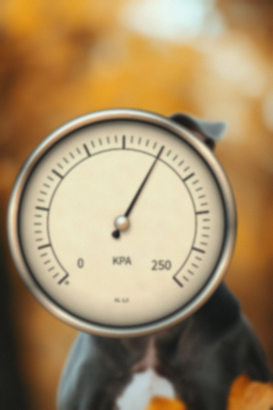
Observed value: 150,kPa
